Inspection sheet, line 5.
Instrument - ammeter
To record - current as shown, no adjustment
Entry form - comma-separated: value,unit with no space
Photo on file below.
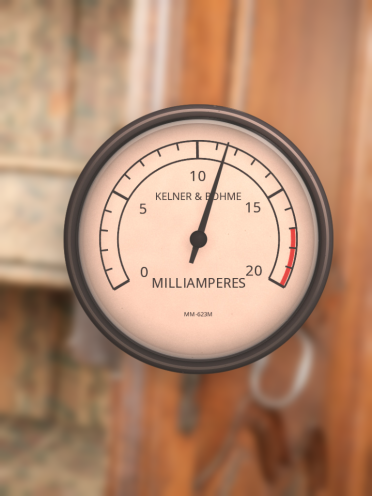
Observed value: 11.5,mA
